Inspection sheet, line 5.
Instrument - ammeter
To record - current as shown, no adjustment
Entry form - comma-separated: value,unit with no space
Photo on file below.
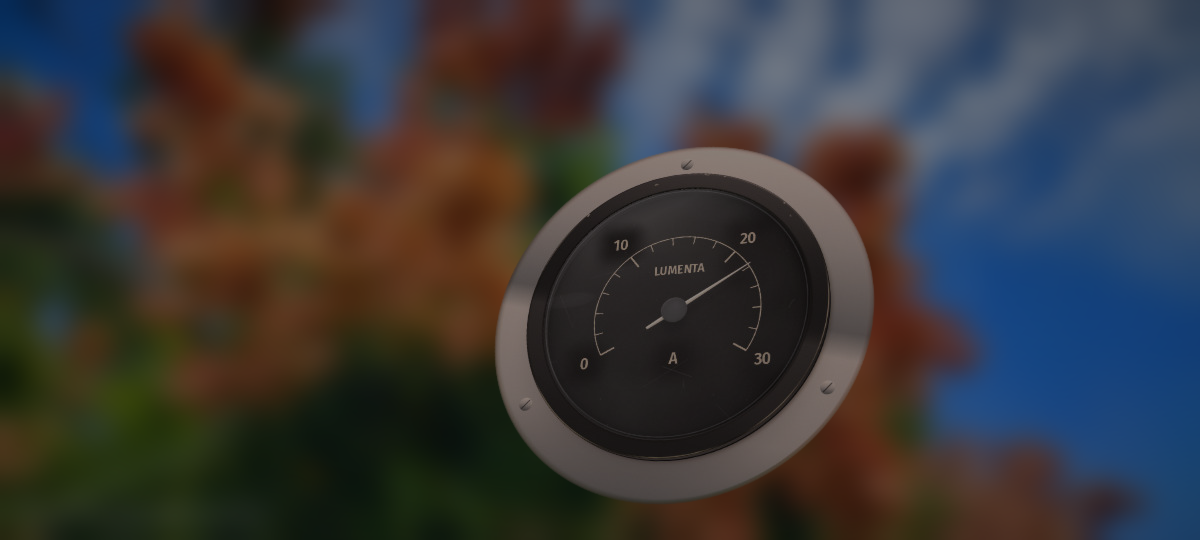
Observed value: 22,A
